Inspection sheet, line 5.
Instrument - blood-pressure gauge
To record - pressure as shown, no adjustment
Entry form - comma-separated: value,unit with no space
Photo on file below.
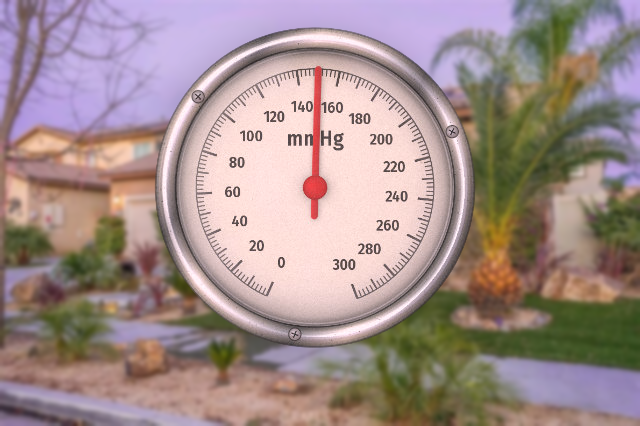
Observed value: 150,mmHg
